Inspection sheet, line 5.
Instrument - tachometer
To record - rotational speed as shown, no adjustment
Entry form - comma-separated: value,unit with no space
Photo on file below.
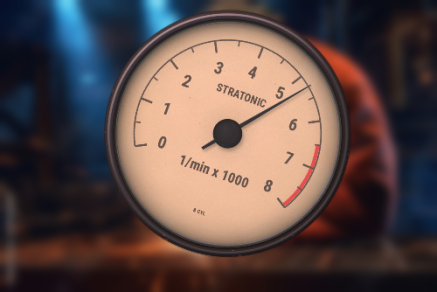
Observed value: 5250,rpm
